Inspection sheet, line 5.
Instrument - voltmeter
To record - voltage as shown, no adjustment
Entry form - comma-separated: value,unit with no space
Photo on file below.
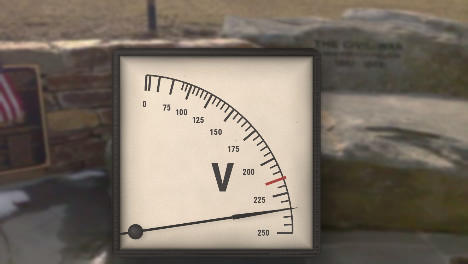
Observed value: 235,V
